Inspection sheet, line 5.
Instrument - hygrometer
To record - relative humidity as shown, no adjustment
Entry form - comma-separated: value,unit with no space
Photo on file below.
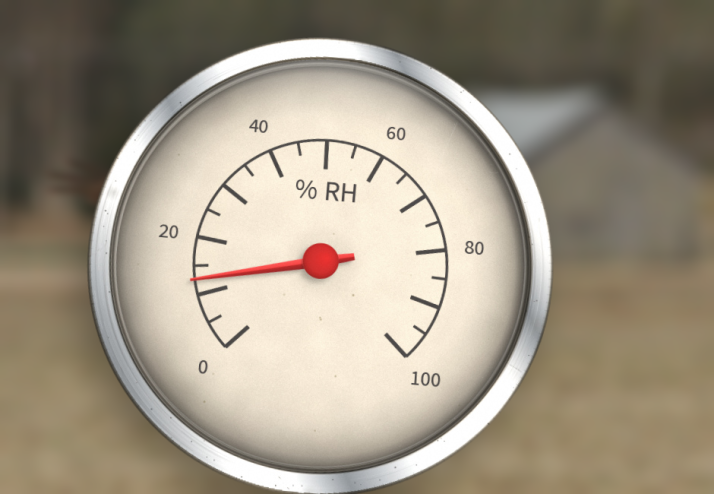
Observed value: 12.5,%
